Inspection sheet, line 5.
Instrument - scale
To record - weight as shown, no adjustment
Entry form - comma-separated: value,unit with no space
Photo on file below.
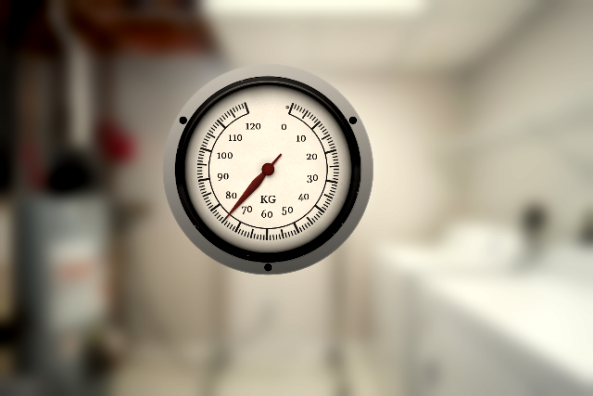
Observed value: 75,kg
